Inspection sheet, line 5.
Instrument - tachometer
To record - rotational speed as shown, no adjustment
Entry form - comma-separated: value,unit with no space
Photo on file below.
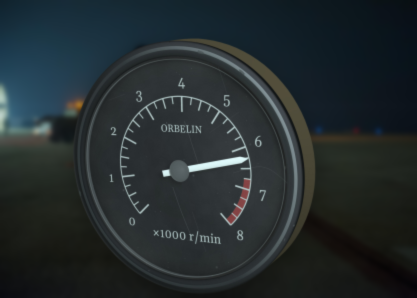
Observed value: 6250,rpm
